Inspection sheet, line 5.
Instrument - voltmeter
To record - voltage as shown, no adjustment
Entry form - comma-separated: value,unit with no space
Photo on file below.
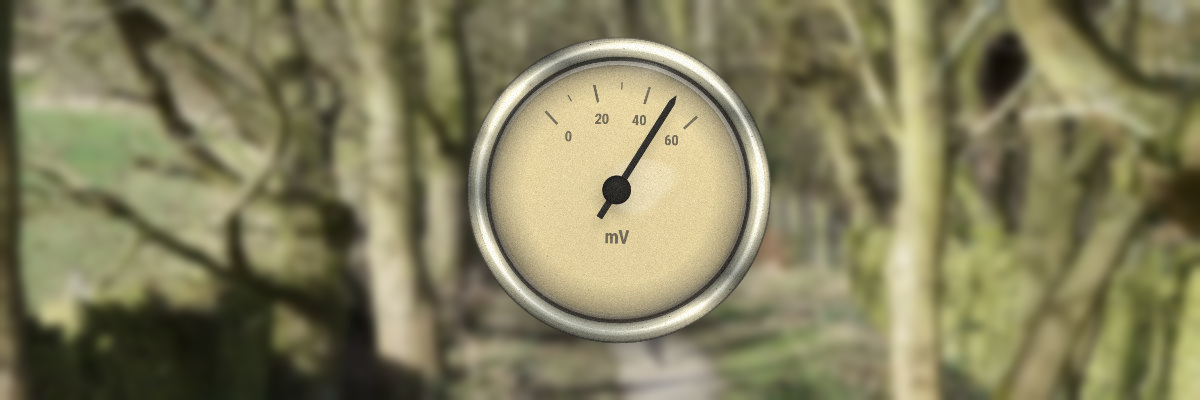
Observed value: 50,mV
